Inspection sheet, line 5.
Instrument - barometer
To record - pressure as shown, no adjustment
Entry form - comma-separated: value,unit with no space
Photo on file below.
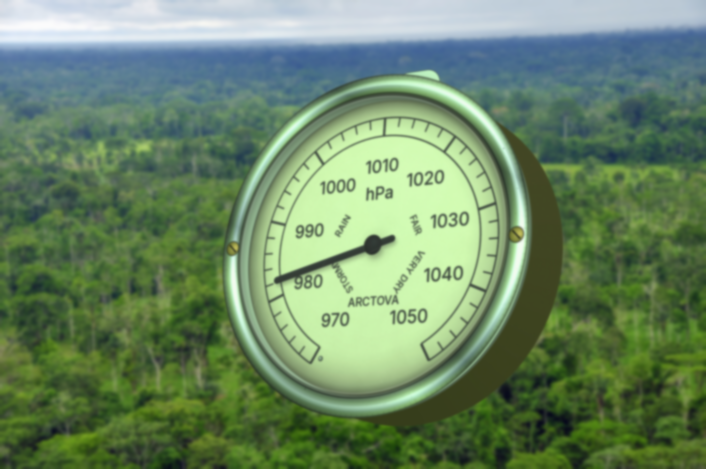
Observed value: 982,hPa
